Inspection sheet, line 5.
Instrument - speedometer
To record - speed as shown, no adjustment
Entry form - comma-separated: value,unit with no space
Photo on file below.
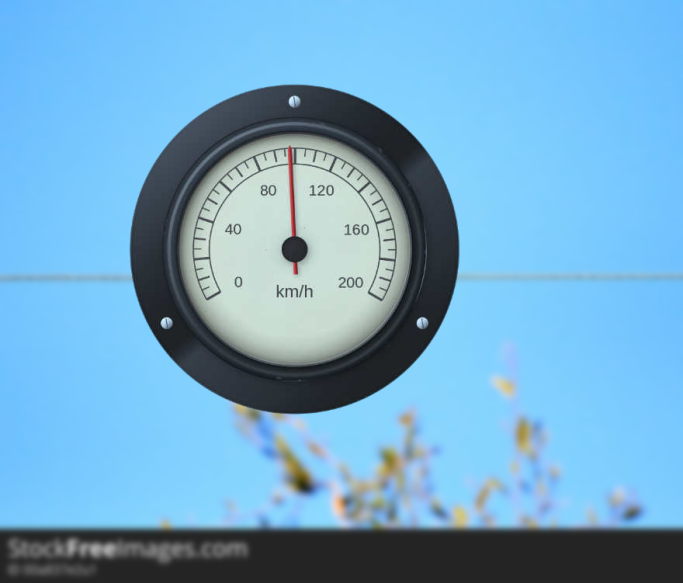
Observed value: 97.5,km/h
